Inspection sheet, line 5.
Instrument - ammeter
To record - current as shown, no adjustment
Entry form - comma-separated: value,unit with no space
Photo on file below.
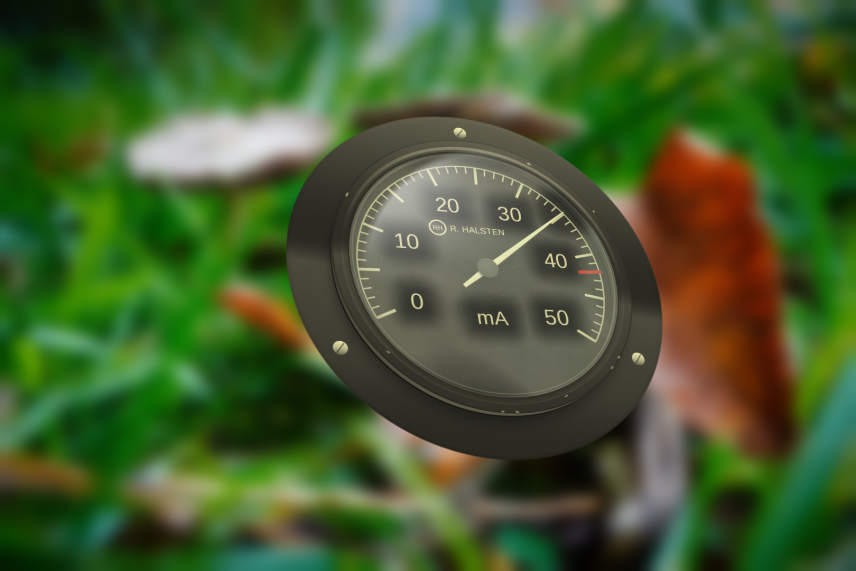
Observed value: 35,mA
